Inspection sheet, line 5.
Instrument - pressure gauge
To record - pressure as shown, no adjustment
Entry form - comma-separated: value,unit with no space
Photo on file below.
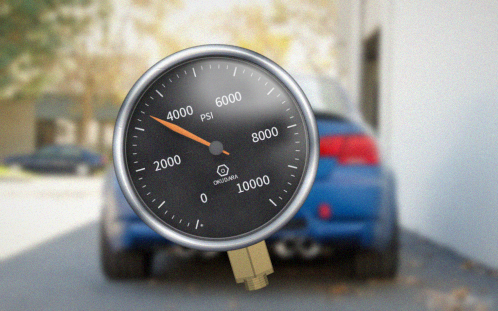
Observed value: 3400,psi
